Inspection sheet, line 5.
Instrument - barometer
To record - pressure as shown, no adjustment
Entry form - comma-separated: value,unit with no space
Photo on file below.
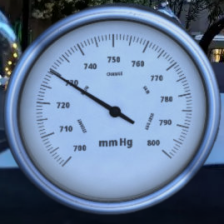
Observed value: 730,mmHg
